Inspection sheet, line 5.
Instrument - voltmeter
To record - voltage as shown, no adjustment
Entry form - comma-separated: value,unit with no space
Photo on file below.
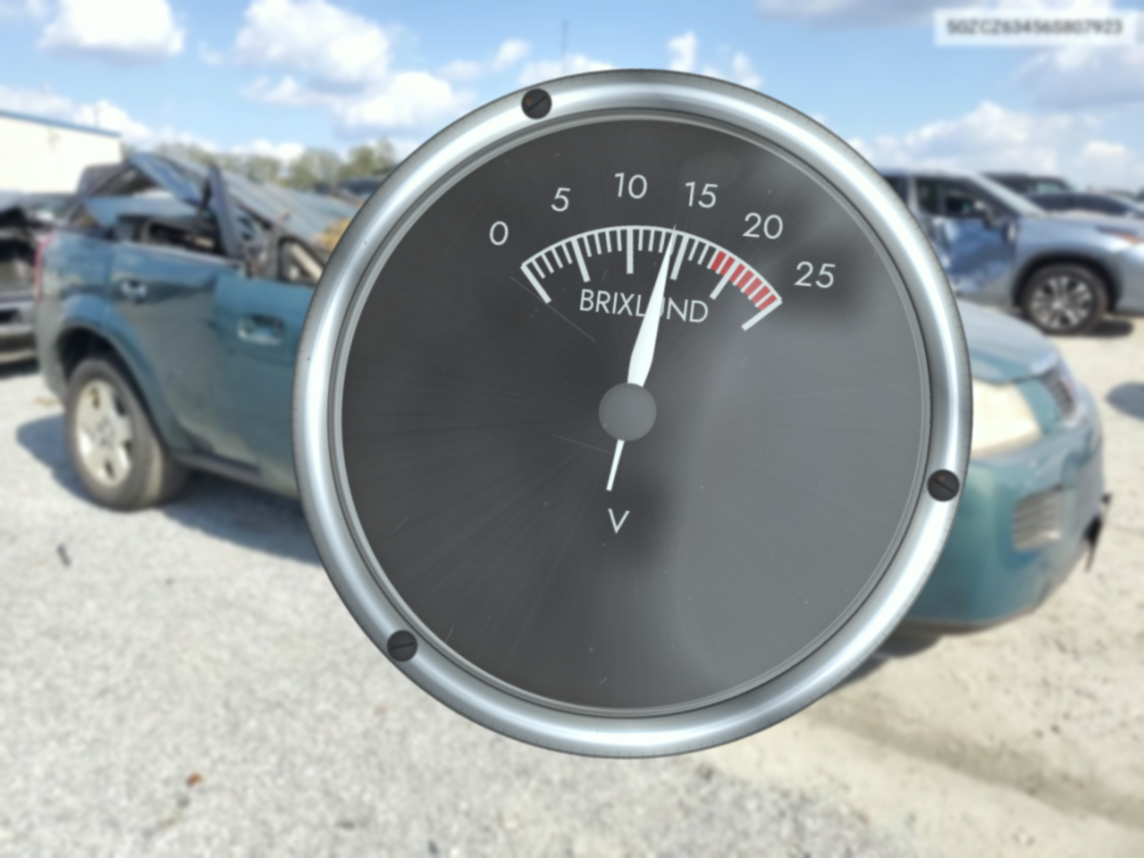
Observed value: 14,V
